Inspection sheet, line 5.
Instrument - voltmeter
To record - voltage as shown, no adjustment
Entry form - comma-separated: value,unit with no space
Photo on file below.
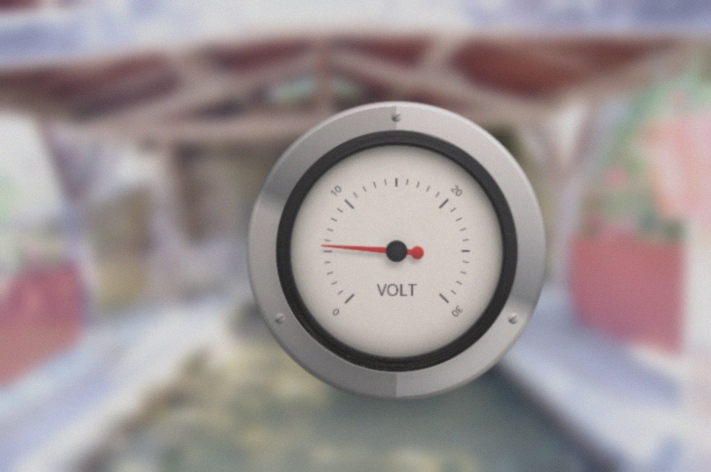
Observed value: 5.5,V
